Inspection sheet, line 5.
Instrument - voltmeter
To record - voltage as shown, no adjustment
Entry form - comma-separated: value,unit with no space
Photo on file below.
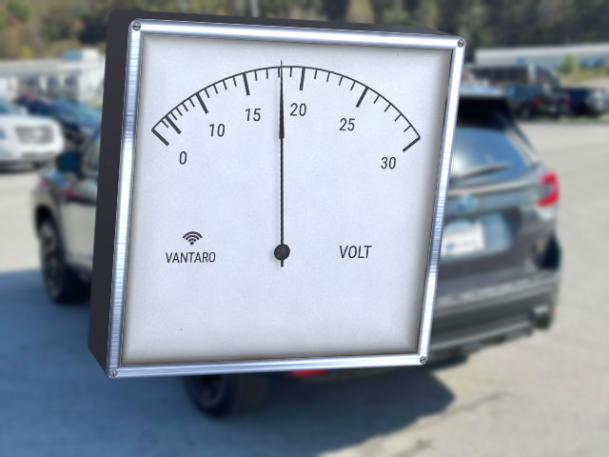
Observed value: 18,V
